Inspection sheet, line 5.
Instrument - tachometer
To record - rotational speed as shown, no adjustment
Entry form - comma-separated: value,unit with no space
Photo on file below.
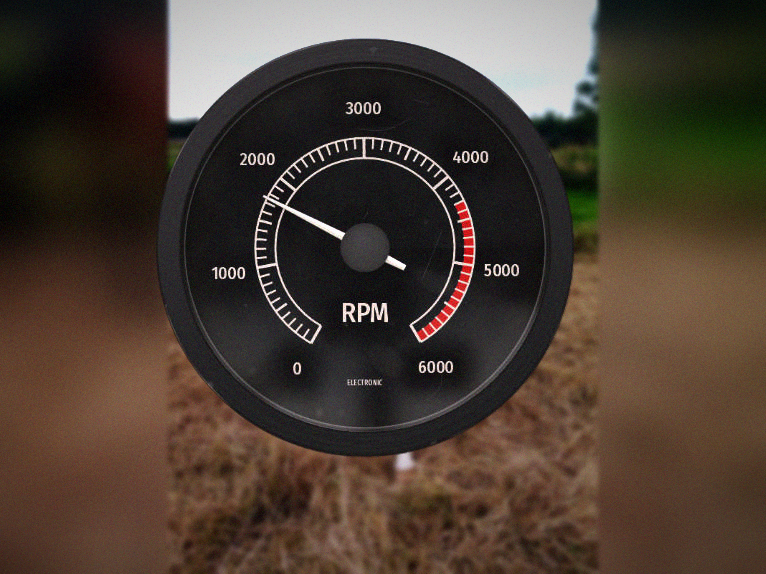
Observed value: 1750,rpm
